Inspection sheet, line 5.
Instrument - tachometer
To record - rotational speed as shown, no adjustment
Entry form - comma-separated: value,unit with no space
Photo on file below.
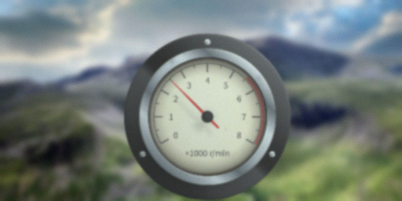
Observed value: 2500,rpm
